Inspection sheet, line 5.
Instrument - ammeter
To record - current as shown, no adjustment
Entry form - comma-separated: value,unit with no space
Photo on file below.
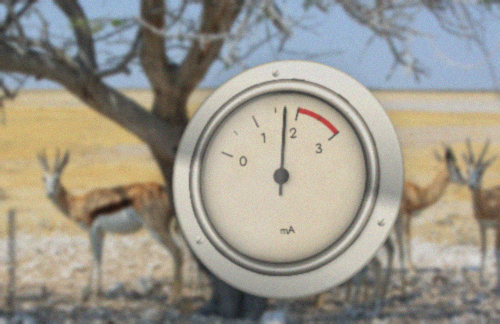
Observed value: 1.75,mA
